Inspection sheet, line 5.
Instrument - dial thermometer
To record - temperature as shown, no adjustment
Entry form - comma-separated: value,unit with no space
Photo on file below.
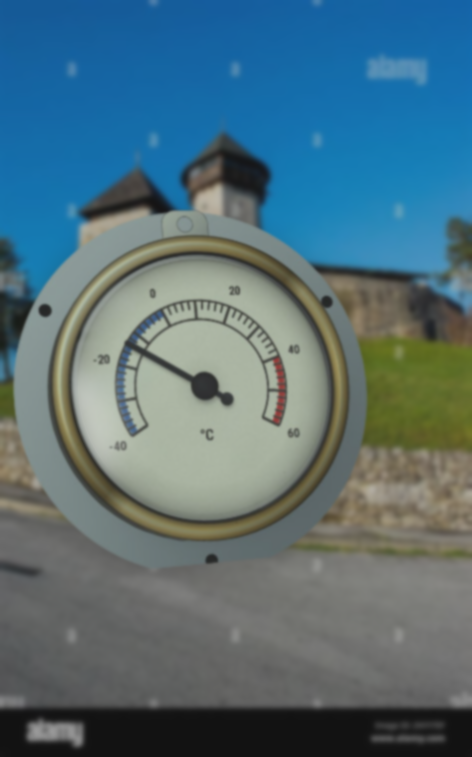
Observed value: -14,°C
